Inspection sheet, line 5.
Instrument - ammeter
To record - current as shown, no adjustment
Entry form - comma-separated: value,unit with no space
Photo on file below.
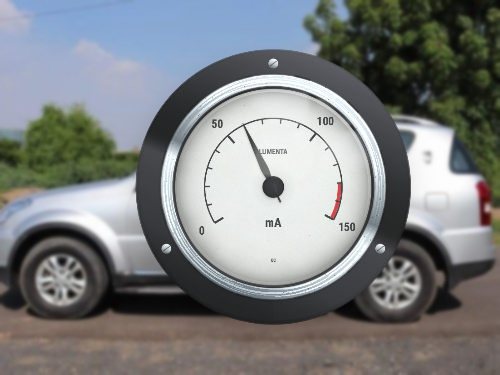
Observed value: 60,mA
